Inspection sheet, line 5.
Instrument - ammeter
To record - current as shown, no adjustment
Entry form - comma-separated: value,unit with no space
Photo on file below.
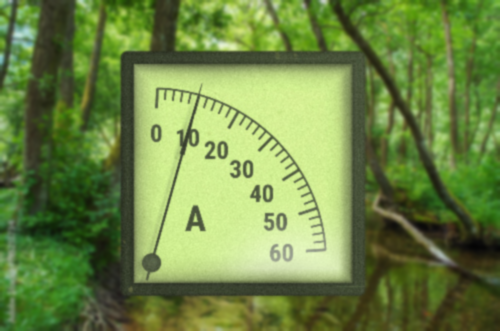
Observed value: 10,A
